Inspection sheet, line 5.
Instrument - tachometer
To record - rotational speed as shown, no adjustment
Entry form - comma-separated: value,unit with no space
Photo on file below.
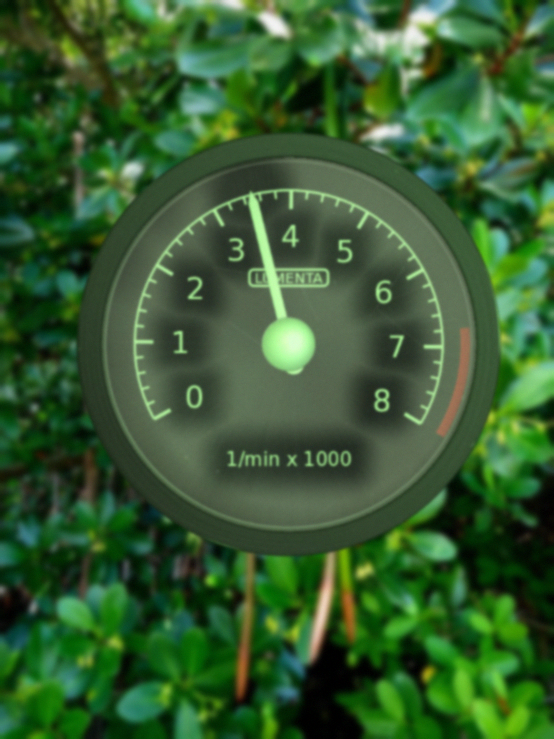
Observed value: 3500,rpm
